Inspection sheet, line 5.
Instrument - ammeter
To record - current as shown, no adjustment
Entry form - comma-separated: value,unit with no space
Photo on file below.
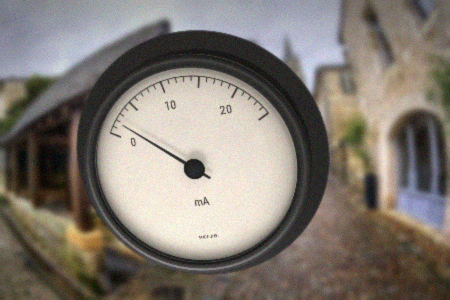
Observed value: 2,mA
